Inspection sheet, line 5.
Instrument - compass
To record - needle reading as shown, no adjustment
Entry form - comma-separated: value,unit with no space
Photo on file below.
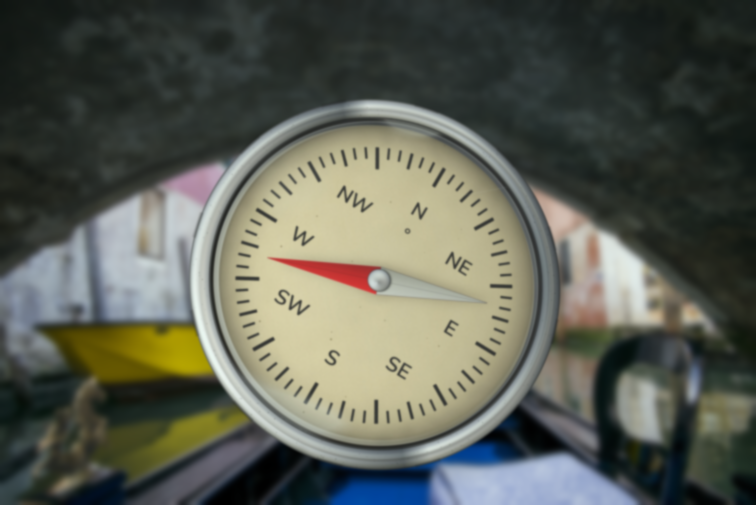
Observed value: 250,°
